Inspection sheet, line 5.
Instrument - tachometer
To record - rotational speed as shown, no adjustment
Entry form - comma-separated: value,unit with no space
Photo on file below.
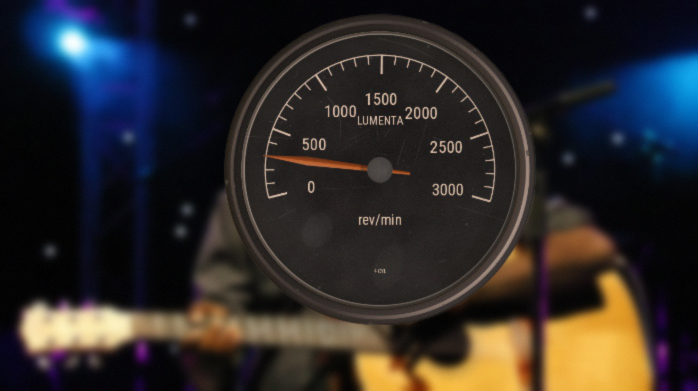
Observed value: 300,rpm
